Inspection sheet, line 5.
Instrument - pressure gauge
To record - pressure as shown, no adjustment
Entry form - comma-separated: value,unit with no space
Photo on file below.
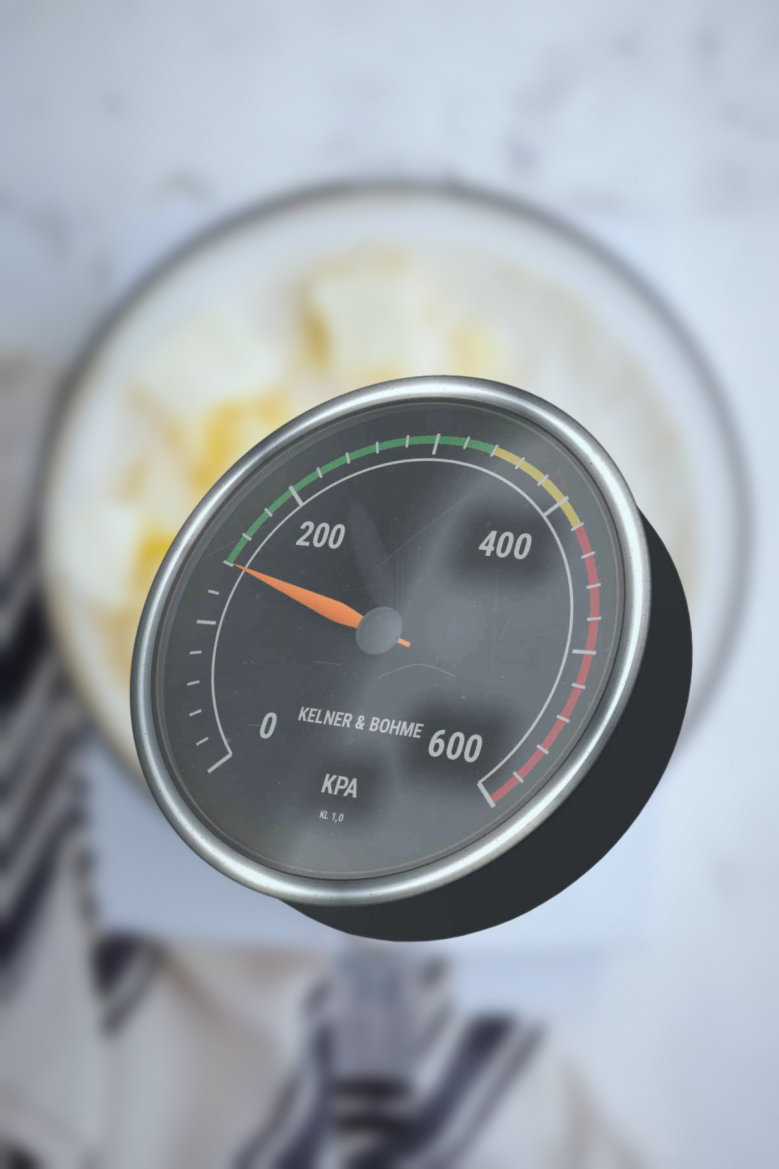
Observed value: 140,kPa
